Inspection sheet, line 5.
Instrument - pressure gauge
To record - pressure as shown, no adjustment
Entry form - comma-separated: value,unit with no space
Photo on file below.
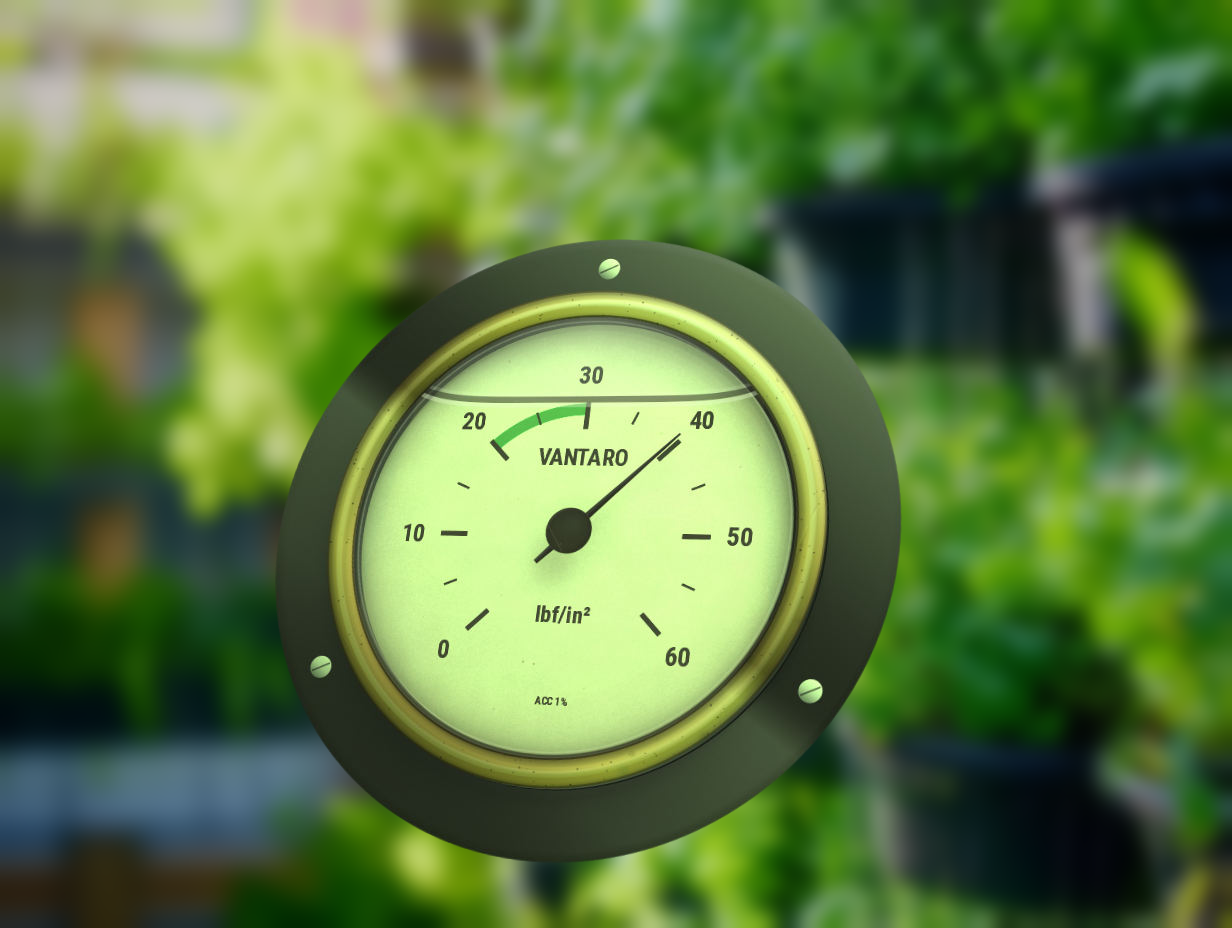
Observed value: 40,psi
